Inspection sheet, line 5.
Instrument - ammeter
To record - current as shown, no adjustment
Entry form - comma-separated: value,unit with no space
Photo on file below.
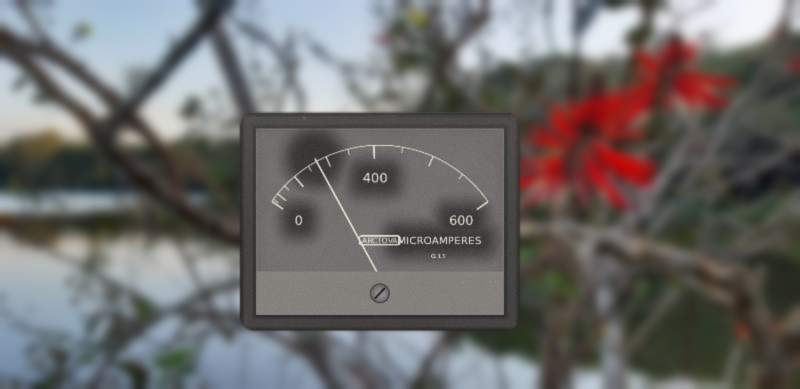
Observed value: 275,µA
